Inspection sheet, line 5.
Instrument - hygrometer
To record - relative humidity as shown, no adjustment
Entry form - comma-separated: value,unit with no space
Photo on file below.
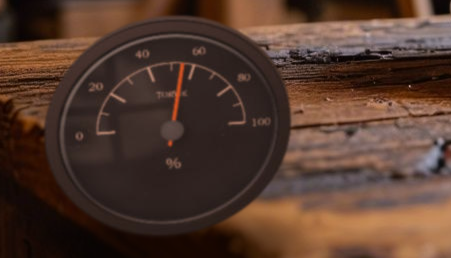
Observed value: 55,%
